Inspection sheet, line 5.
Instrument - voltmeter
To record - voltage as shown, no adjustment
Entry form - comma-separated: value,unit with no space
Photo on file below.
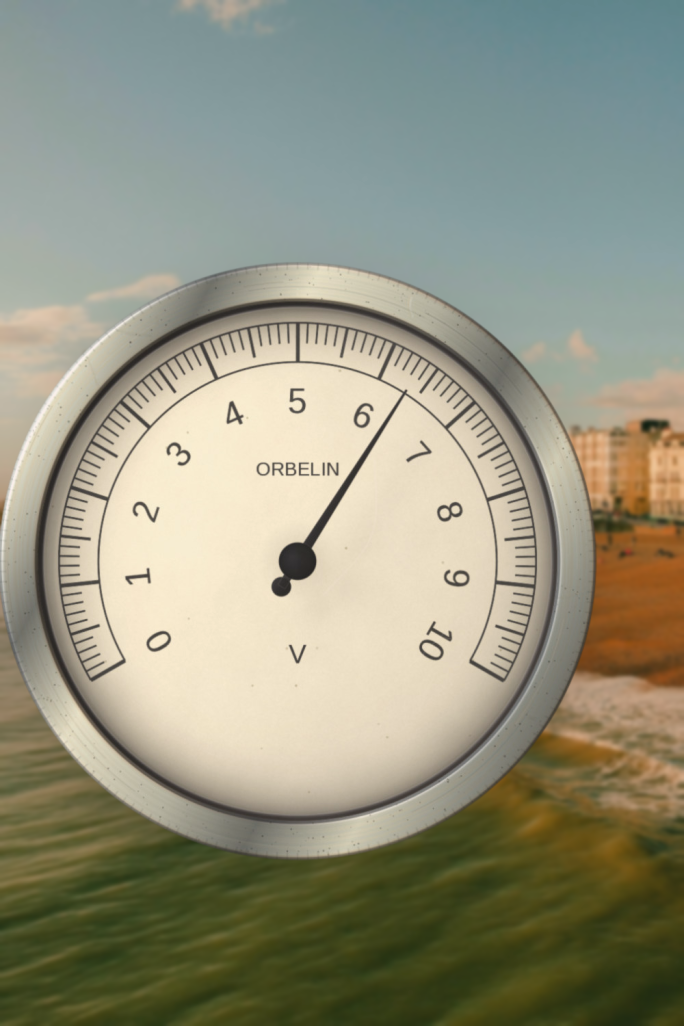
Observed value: 6.35,V
